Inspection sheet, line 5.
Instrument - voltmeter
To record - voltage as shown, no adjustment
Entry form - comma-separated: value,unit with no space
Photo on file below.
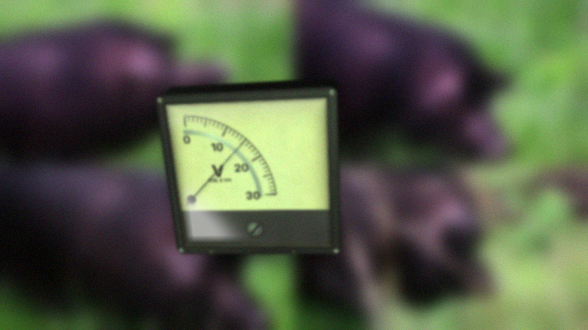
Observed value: 15,V
